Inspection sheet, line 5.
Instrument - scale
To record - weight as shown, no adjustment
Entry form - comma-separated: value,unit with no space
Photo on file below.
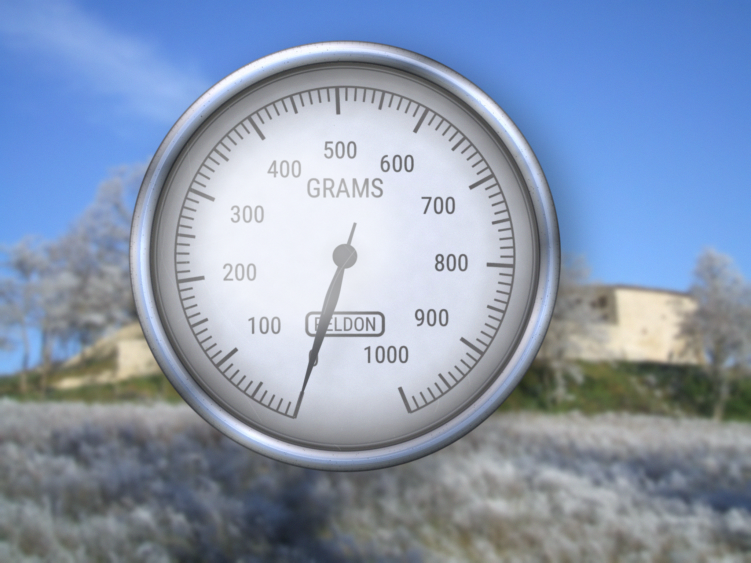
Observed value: 0,g
